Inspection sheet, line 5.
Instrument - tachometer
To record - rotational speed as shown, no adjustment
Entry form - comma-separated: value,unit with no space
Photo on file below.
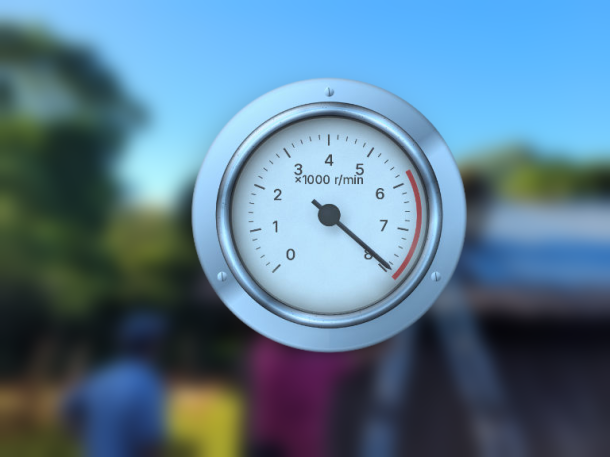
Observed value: 7900,rpm
